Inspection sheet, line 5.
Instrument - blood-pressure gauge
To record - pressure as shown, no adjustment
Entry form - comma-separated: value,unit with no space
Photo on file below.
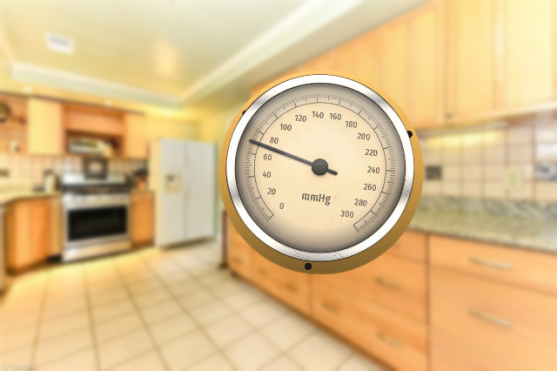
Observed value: 70,mmHg
